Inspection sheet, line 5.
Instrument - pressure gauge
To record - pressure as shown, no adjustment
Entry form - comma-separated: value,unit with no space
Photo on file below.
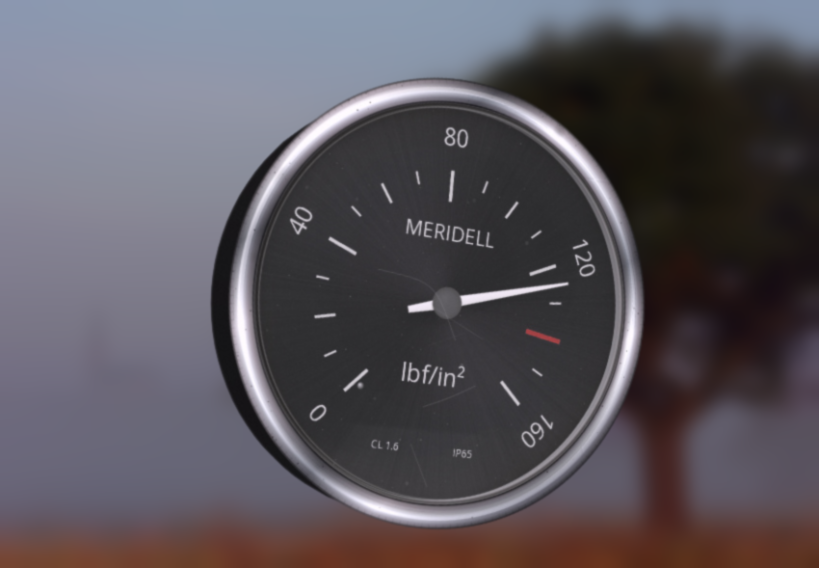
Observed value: 125,psi
